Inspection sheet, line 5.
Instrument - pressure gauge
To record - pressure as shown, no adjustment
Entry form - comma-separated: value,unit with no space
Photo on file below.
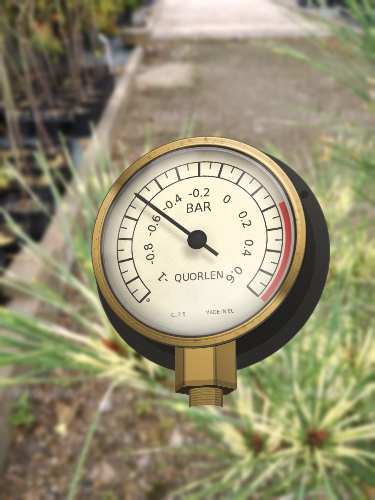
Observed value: -0.5,bar
